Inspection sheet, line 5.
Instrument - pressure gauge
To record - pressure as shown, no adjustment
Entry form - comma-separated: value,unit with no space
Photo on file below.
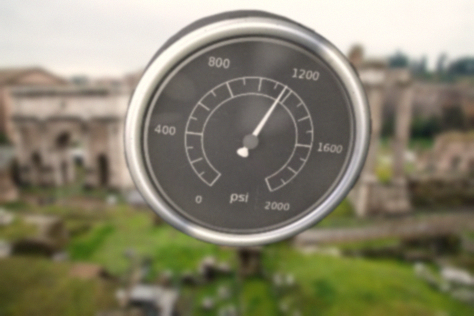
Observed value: 1150,psi
